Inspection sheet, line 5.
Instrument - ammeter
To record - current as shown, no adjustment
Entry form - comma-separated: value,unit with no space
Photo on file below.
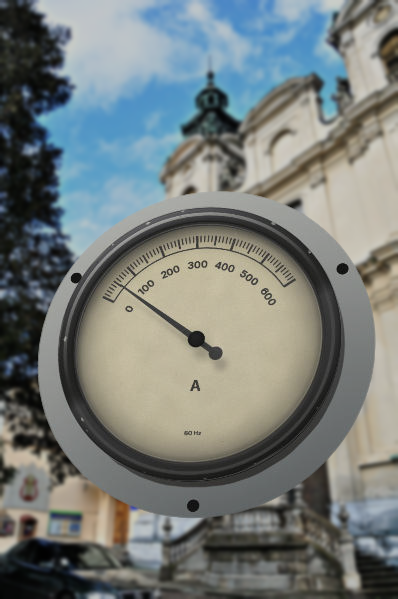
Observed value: 50,A
